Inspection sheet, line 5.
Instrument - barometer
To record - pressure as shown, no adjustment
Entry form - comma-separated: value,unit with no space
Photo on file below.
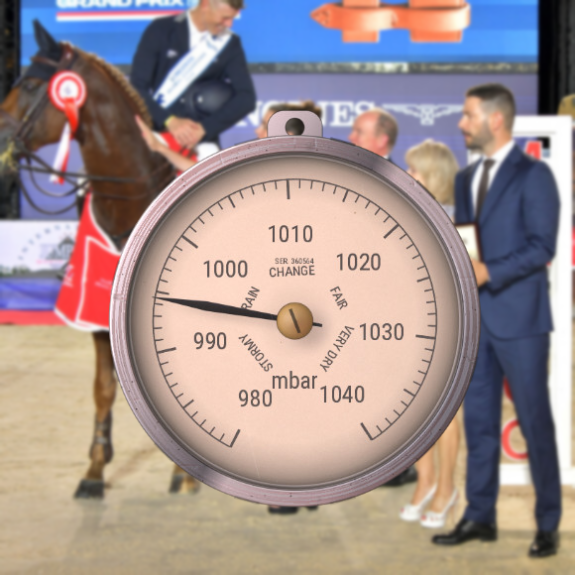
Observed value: 994.5,mbar
